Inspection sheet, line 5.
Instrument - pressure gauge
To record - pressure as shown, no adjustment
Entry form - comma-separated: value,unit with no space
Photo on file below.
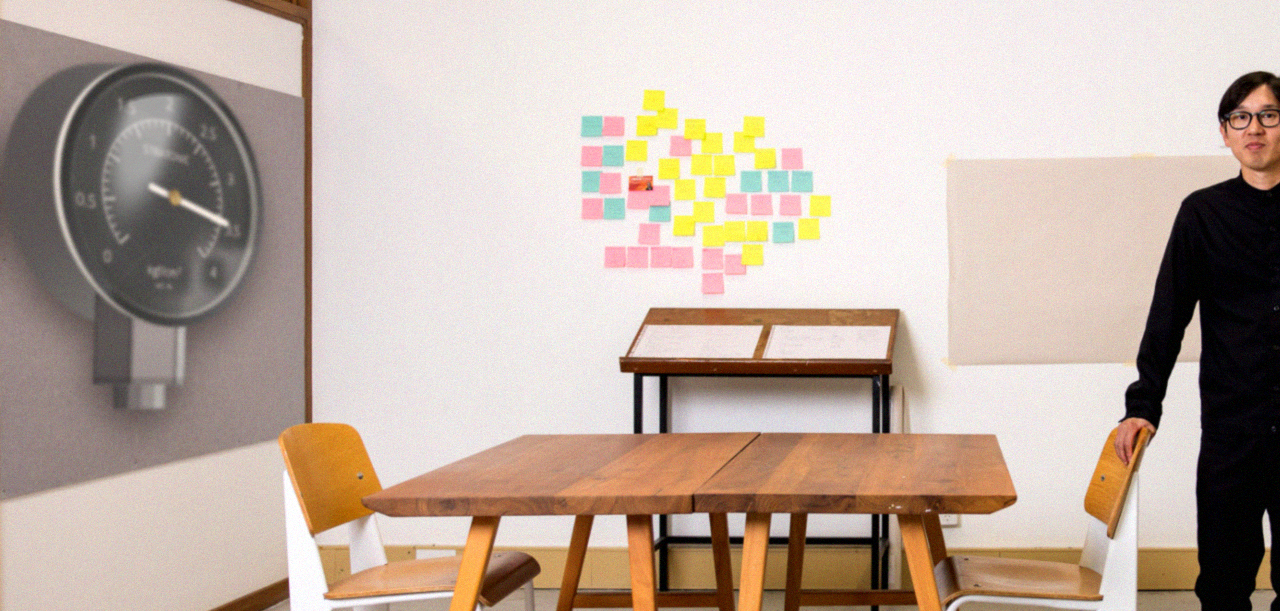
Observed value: 3.5,kg/cm²
